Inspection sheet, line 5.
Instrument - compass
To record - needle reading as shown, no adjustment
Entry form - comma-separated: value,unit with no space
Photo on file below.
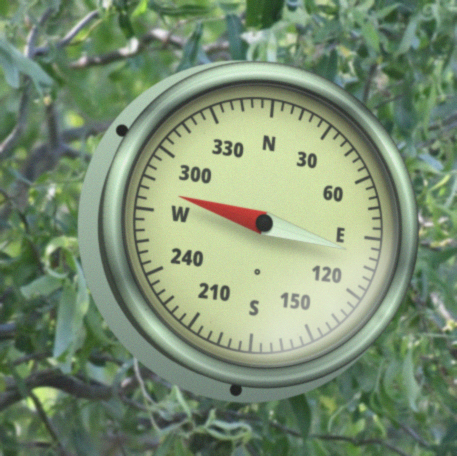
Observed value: 280,°
